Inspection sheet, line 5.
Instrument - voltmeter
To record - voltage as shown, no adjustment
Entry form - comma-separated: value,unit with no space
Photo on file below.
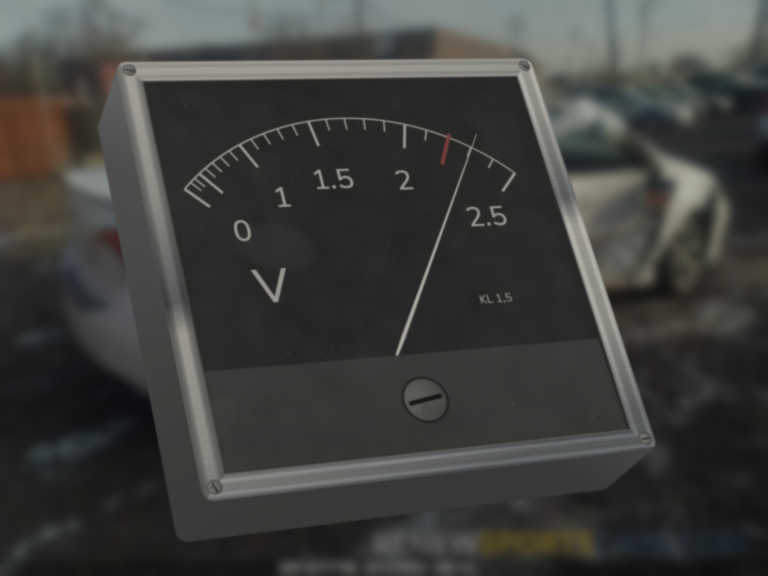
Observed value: 2.3,V
